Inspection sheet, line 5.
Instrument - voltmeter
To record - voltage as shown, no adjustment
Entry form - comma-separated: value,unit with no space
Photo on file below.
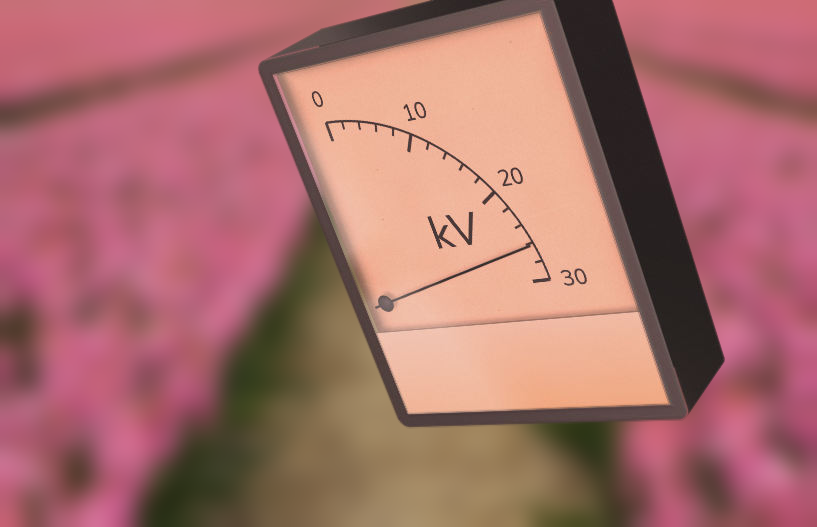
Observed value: 26,kV
